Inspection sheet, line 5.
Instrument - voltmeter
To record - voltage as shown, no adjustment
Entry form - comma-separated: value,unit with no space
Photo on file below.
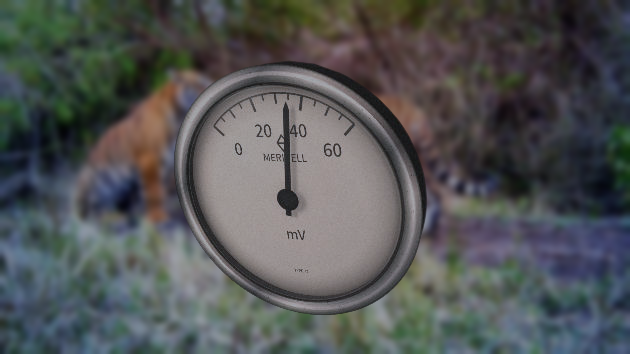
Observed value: 35,mV
